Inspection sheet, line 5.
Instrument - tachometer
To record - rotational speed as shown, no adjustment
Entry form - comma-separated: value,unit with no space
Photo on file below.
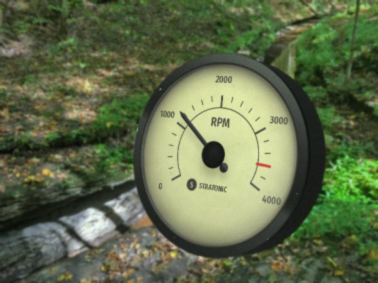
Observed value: 1200,rpm
